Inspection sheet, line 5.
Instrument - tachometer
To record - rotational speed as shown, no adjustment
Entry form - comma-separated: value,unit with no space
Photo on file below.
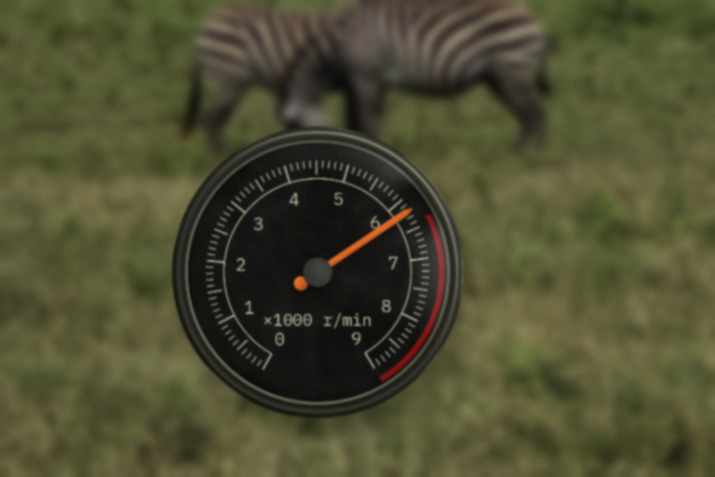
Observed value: 6200,rpm
